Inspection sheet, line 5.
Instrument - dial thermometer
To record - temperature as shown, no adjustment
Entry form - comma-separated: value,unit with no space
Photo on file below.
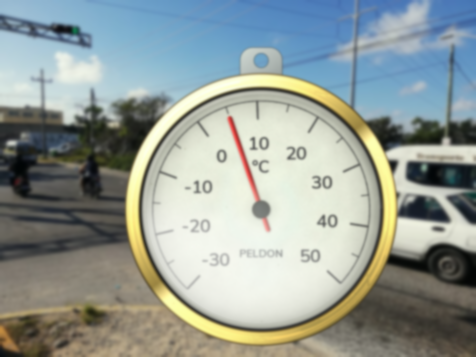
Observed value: 5,°C
